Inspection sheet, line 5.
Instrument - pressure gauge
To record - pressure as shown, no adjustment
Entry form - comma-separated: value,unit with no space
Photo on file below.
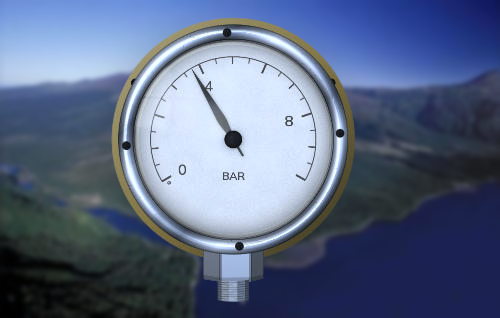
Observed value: 3.75,bar
